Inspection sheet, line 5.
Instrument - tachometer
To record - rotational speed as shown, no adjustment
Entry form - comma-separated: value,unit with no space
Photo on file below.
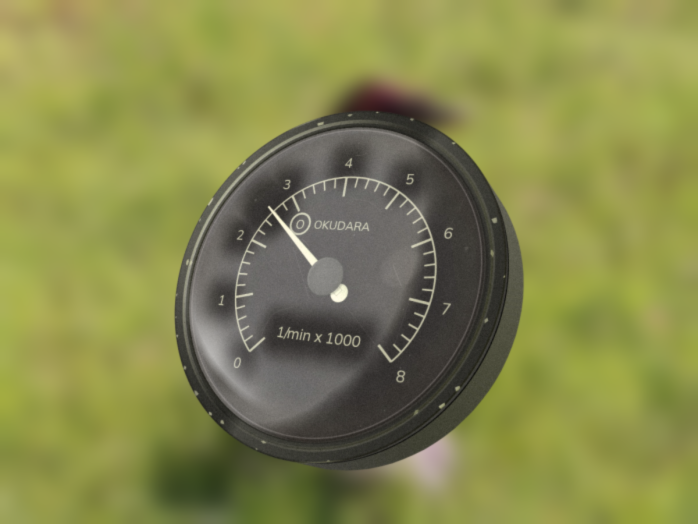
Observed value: 2600,rpm
